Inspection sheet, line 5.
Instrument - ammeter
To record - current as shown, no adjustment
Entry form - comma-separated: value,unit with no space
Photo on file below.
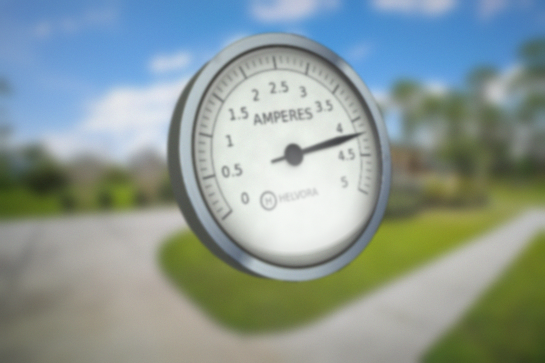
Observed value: 4.2,A
